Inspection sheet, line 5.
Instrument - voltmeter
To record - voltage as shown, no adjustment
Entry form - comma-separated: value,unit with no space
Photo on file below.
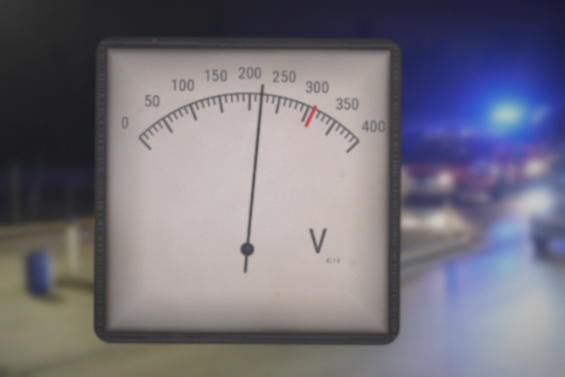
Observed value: 220,V
